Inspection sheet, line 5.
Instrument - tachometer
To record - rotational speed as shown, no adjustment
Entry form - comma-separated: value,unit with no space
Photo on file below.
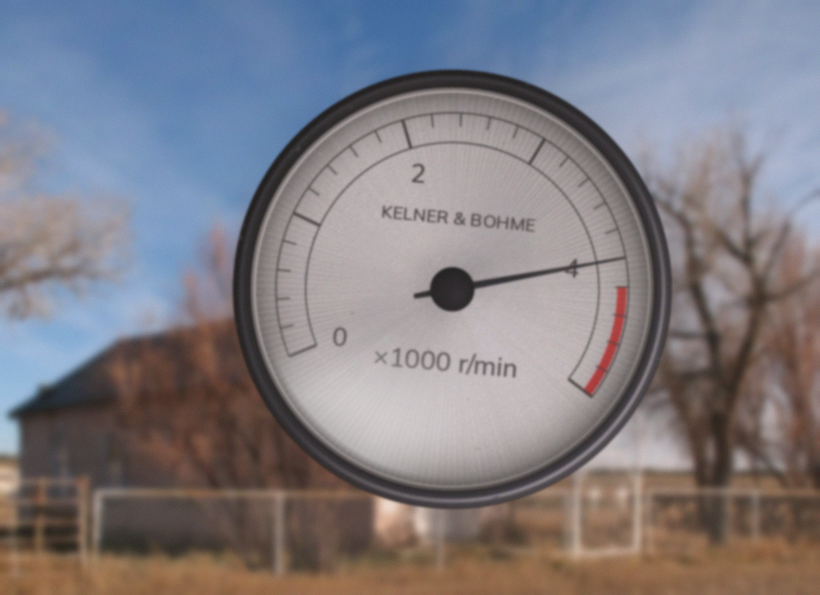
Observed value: 4000,rpm
